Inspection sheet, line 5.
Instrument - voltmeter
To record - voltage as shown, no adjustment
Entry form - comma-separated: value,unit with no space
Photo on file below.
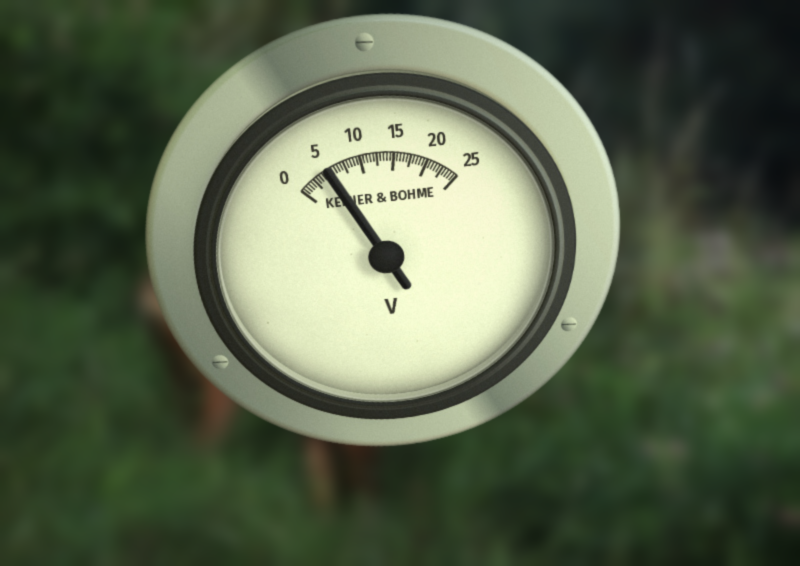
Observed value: 5,V
